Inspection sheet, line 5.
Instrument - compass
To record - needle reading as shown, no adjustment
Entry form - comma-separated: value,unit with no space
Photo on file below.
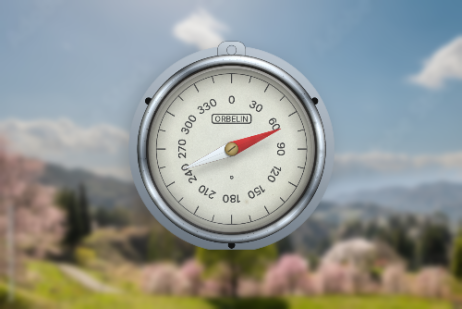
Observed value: 67.5,°
